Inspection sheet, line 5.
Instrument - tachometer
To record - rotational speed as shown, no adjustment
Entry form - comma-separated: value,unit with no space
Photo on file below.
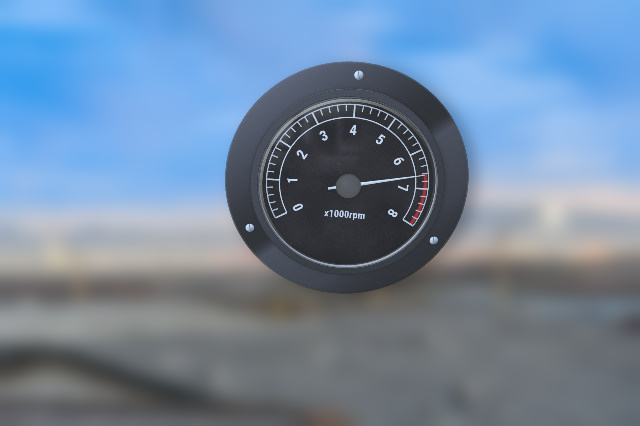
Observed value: 6600,rpm
